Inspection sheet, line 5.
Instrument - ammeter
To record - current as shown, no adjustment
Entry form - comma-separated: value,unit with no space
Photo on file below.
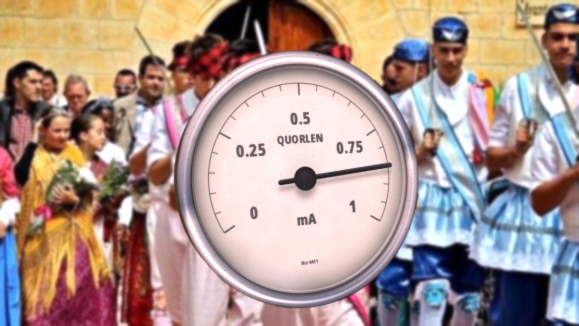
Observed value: 0.85,mA
